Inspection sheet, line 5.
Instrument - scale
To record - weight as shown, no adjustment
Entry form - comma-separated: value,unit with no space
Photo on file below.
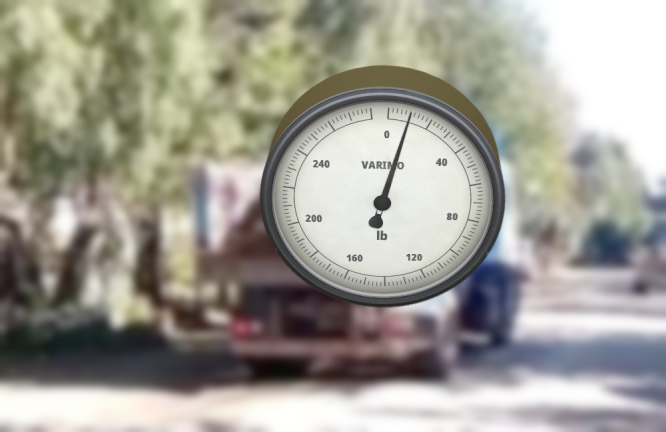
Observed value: 10,lb
